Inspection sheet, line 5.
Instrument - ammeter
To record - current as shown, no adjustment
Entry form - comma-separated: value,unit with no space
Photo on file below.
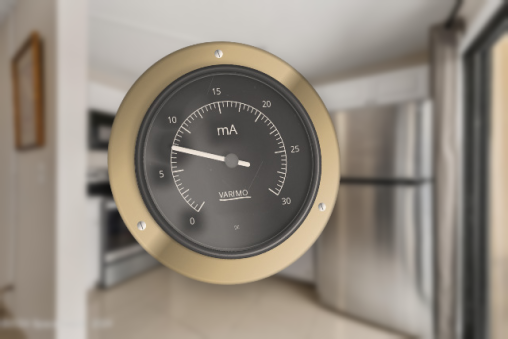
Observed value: 7.5,mA
